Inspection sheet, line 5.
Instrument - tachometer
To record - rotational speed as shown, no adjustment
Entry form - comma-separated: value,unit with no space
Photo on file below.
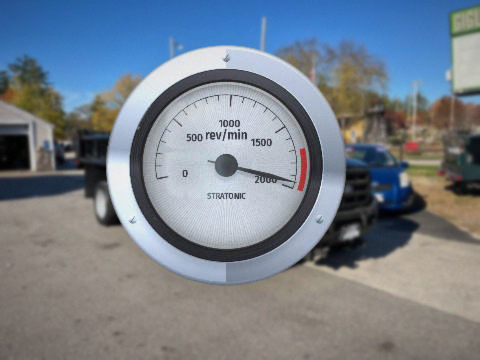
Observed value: 1950,rpm
